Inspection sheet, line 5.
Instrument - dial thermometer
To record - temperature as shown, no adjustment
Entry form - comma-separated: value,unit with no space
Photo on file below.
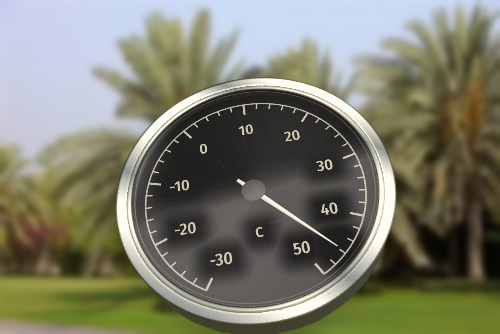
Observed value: 46,°C
